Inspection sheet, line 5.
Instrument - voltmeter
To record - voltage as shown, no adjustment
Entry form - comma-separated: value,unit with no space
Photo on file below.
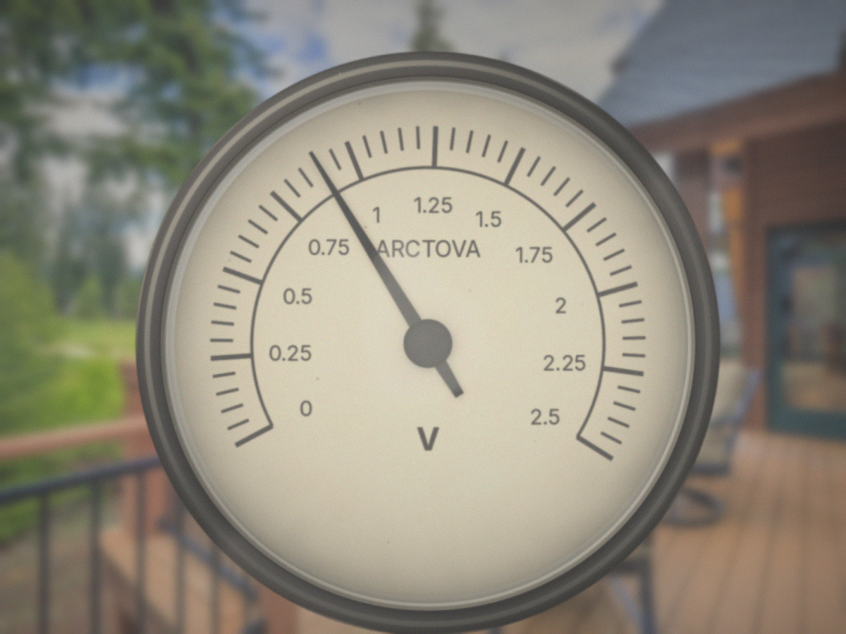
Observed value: 0.9,V
